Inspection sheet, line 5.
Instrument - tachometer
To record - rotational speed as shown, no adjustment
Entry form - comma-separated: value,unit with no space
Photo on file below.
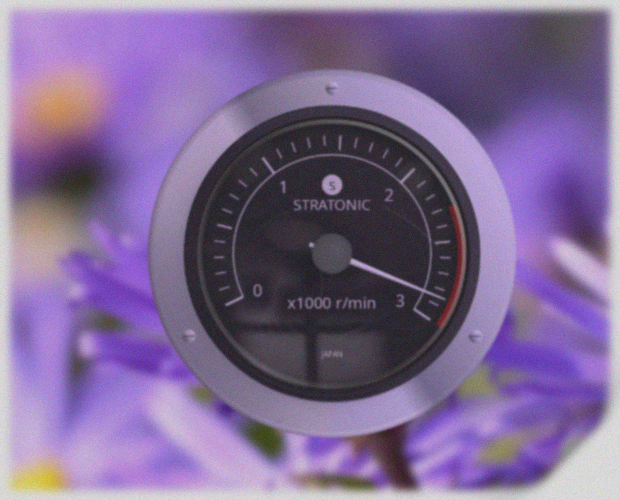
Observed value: 2850,rpm
